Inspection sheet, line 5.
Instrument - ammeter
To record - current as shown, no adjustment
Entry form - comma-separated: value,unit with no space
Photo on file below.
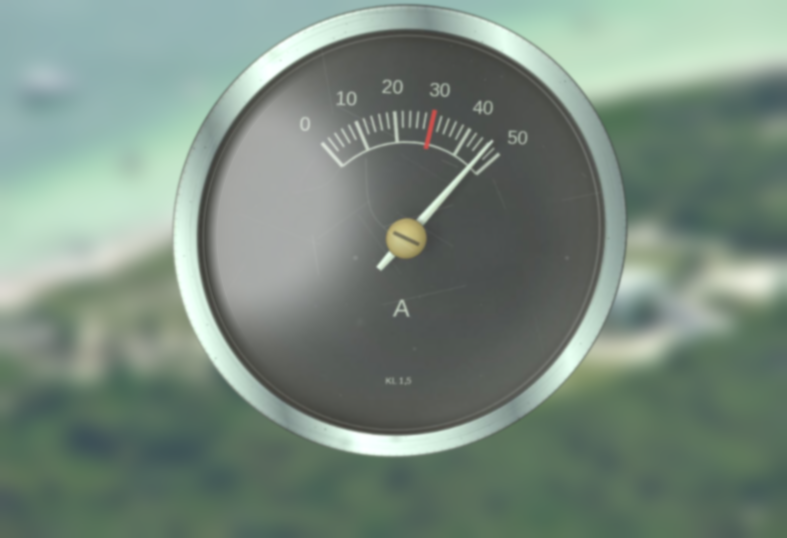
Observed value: 46,A
